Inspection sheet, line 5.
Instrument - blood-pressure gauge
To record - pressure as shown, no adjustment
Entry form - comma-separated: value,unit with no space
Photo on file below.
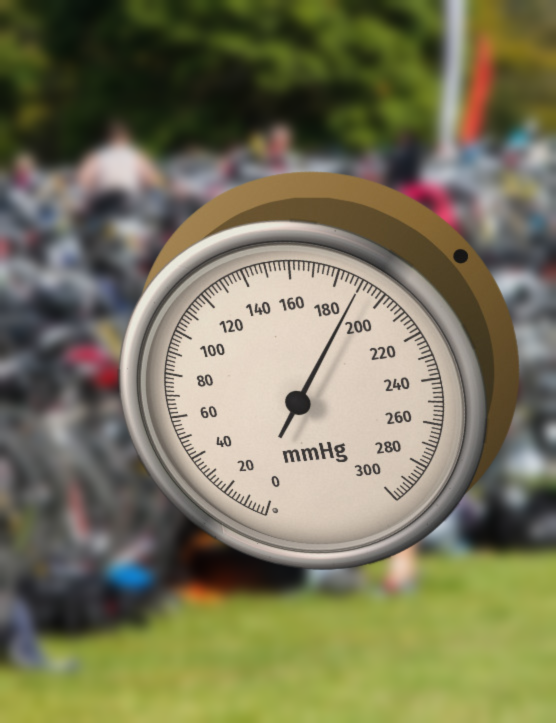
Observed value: 190,mmHg
